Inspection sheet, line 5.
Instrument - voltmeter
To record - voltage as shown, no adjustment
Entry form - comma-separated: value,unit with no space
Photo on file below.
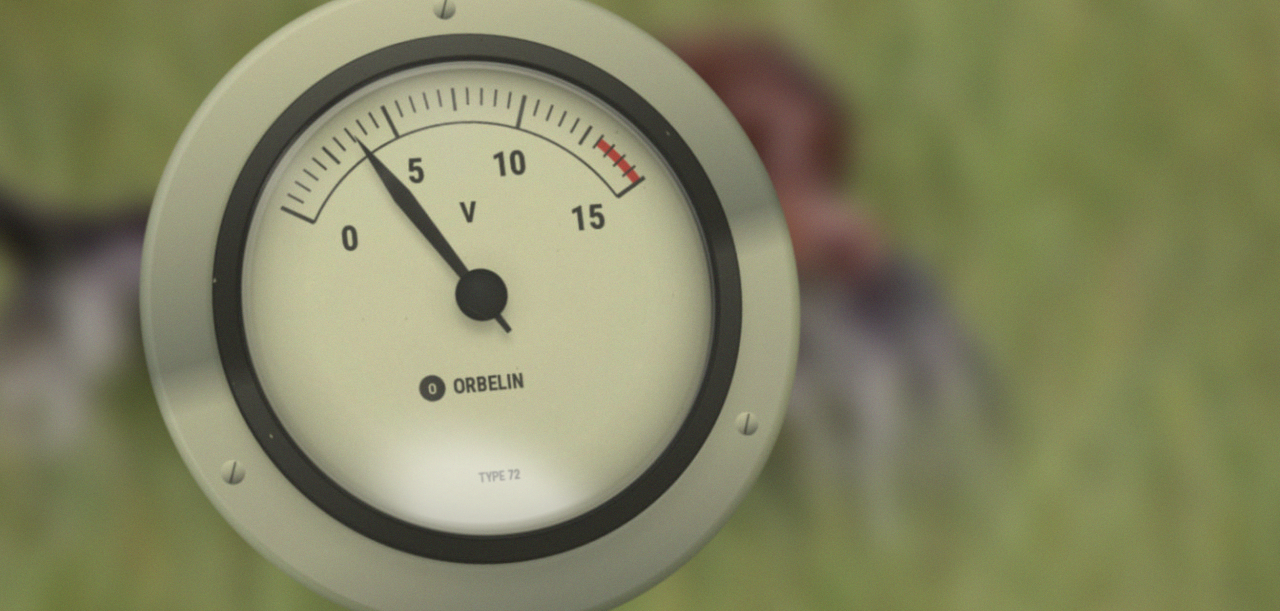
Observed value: 3.5,V
